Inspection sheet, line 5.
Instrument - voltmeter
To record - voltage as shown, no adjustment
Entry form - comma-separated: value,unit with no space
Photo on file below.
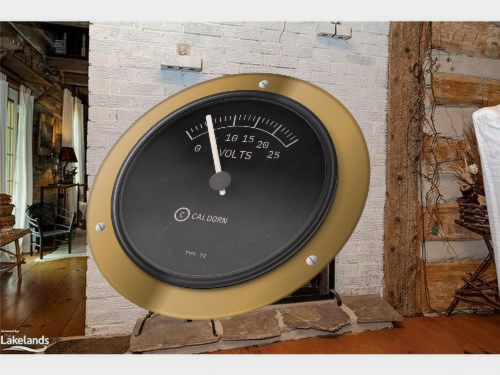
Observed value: 5,V
